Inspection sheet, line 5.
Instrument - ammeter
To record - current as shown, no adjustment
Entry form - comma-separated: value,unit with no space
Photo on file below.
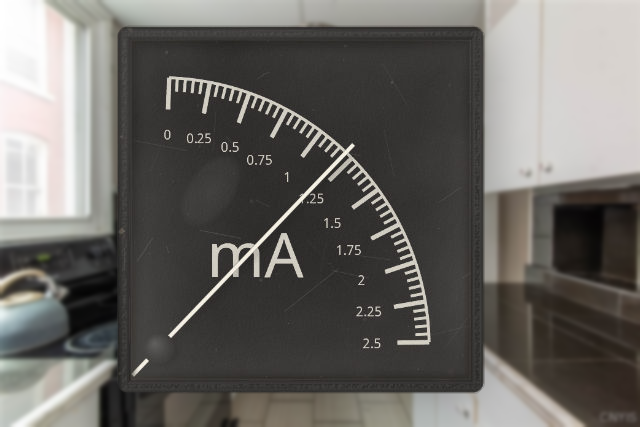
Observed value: 1.2,mA
